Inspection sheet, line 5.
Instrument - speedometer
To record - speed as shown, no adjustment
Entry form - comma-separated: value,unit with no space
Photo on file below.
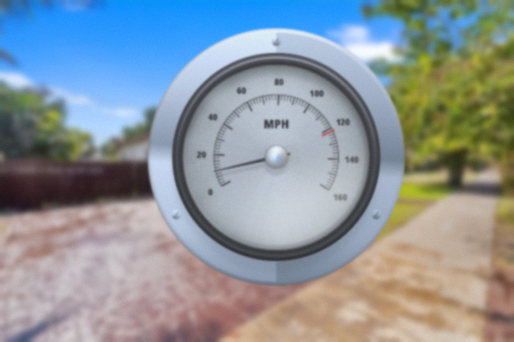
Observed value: 10,mph
